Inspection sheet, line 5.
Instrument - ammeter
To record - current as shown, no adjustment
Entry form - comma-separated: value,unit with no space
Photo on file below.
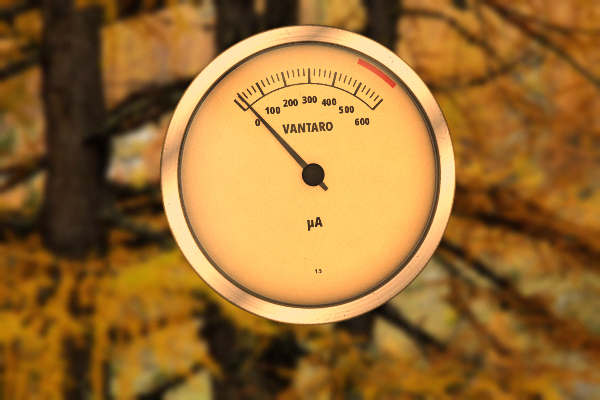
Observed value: 20,µA
